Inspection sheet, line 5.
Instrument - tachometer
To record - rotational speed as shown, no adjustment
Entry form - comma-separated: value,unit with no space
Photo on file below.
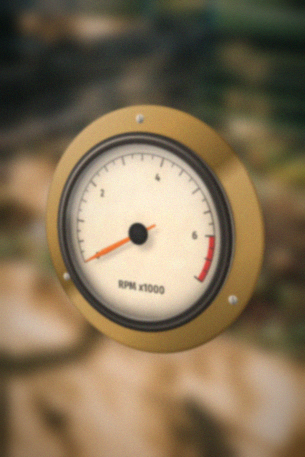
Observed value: 0,rpm
